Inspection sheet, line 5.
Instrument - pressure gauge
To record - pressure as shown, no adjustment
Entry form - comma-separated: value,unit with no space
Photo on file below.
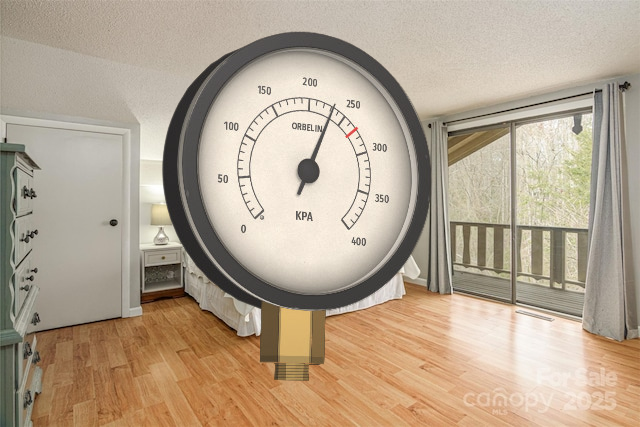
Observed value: 230,kPa
